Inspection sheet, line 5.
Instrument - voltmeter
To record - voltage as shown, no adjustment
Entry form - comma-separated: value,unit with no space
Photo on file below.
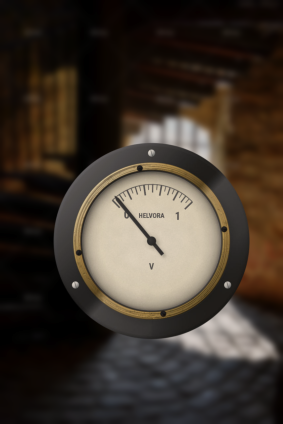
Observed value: 0.05,V
